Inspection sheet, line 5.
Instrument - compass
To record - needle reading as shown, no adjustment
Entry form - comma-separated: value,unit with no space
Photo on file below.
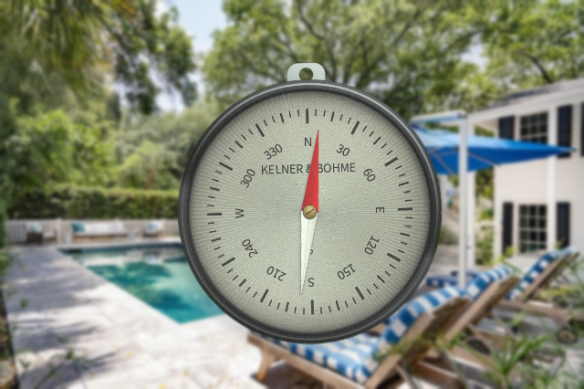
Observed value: 7.5,°
